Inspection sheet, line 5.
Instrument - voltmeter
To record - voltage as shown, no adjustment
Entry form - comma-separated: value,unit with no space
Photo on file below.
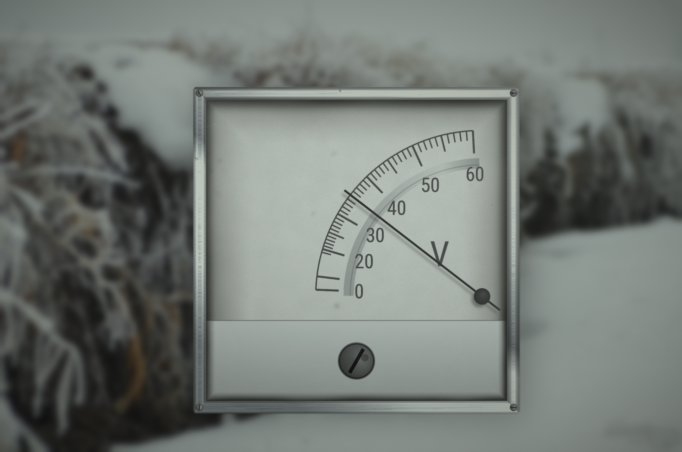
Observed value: 35,V
